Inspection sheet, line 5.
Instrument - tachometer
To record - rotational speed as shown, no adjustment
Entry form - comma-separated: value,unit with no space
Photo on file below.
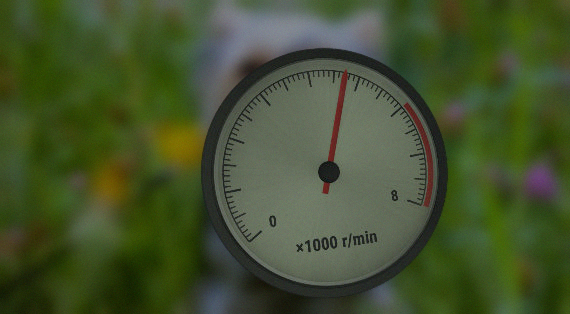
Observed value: 4700,rpm
